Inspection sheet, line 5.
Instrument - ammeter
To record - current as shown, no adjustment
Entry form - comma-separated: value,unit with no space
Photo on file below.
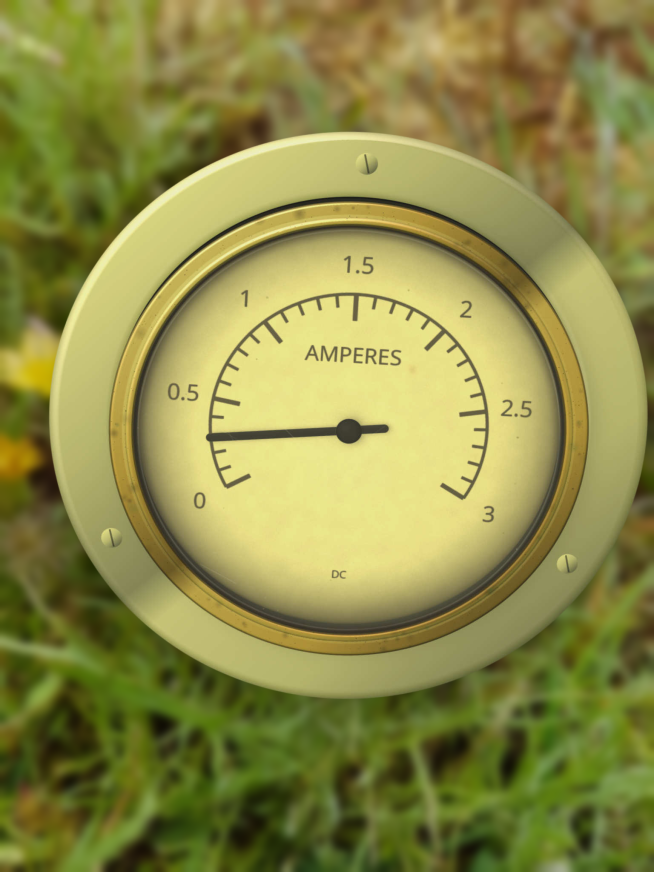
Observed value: 0.3,A
